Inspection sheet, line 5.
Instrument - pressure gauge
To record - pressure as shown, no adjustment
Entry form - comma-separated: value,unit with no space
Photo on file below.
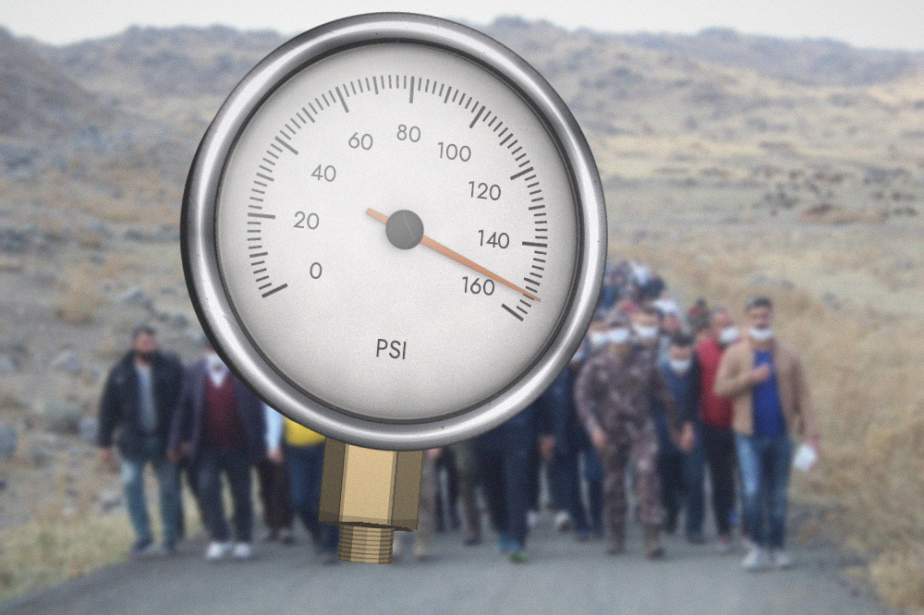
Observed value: 154,psi
